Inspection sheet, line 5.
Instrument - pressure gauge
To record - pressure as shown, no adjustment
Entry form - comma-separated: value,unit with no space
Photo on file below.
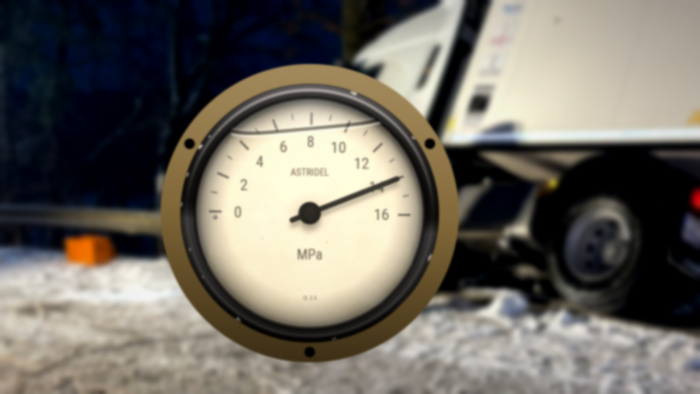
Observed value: 14,MPa
